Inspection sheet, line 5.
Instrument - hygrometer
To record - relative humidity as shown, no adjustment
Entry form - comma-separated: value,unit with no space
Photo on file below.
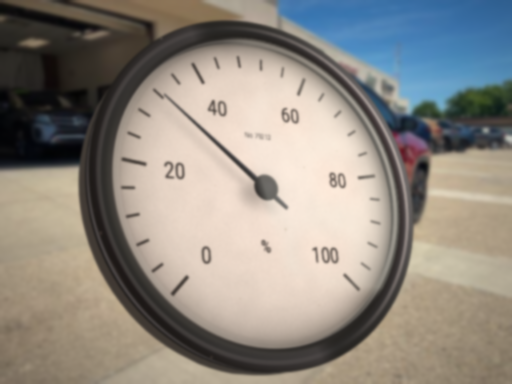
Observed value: 32,%
